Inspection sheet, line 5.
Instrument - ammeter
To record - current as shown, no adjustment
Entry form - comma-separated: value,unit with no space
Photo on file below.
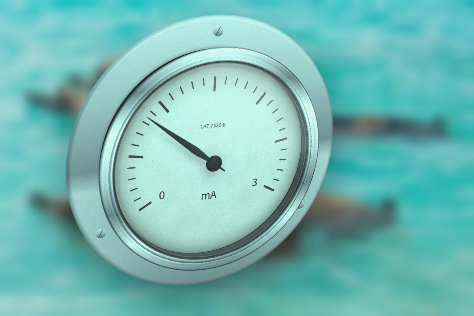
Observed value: 0.85,mA
